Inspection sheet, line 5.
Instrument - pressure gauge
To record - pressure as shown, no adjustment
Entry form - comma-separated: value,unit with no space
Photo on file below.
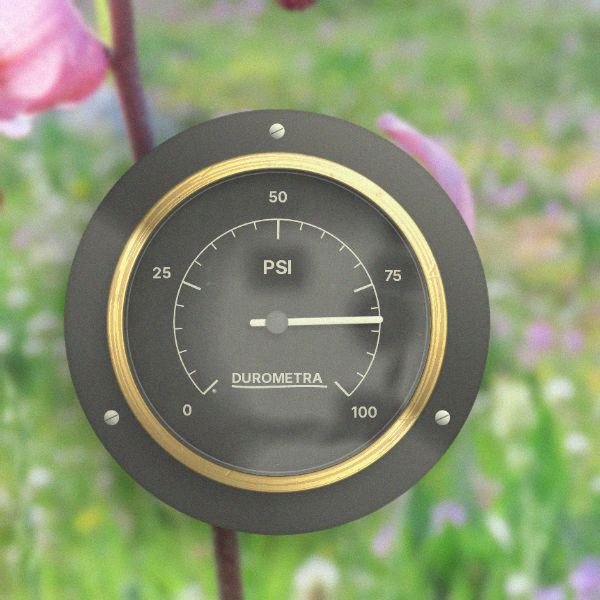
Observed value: 82.5,psi
